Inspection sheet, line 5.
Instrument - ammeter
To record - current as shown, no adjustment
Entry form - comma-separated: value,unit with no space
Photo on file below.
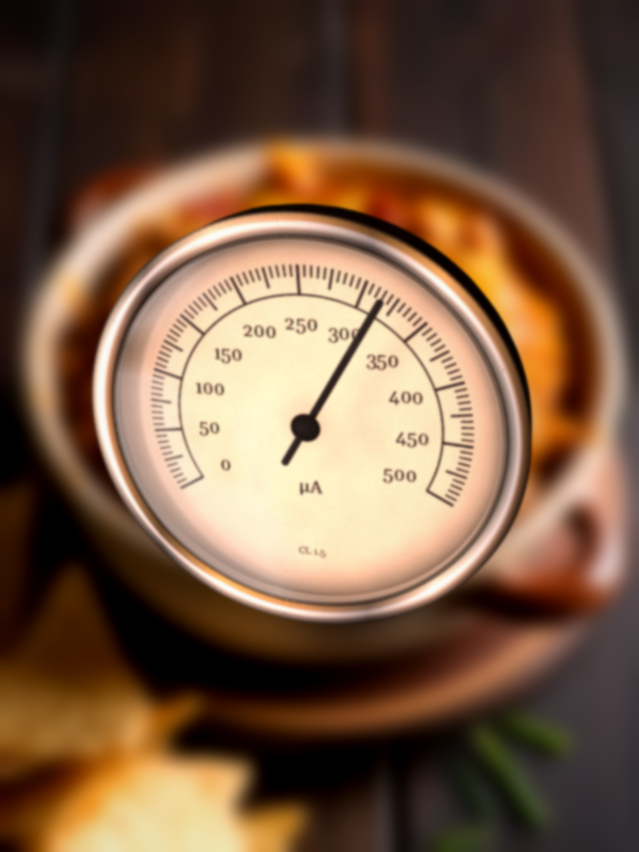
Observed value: 315,µA
